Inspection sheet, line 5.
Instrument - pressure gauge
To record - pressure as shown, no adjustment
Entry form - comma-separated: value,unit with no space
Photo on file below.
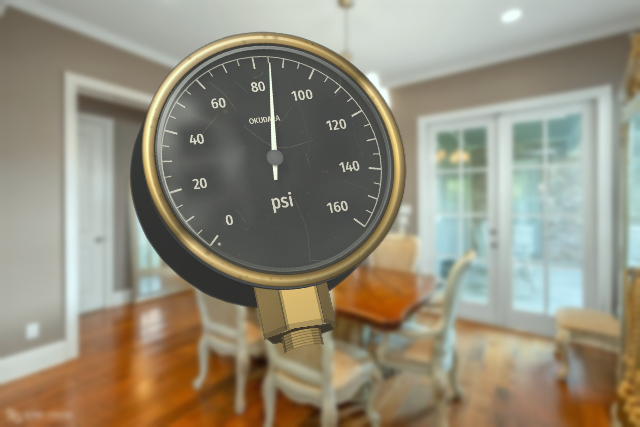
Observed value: 85,psi
